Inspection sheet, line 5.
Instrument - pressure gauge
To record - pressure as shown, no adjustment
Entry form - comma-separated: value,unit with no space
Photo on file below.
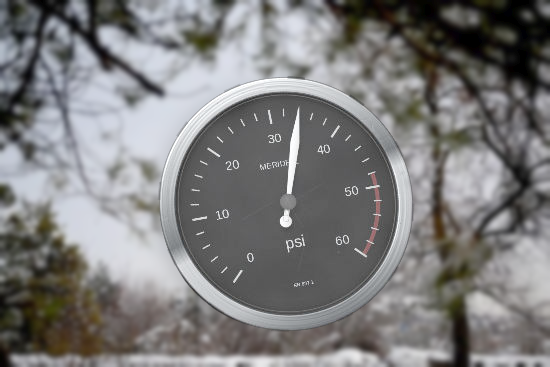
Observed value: 34,psi
